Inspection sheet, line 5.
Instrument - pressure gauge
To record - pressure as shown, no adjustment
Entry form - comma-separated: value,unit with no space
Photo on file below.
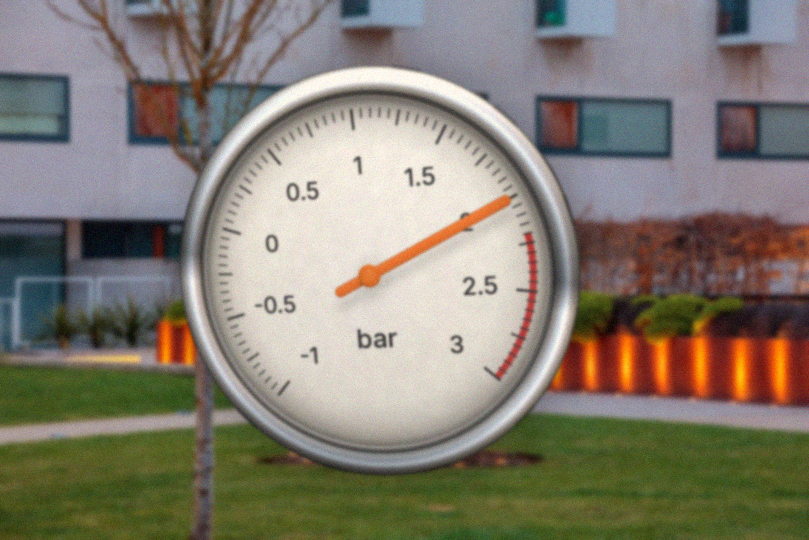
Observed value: 2,bar
